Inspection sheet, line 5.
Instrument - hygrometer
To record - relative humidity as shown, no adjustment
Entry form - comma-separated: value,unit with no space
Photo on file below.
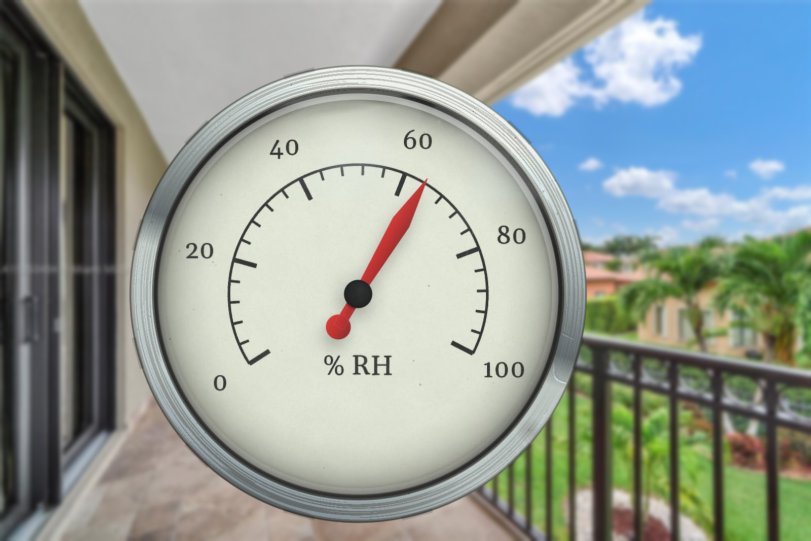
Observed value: 64,%
